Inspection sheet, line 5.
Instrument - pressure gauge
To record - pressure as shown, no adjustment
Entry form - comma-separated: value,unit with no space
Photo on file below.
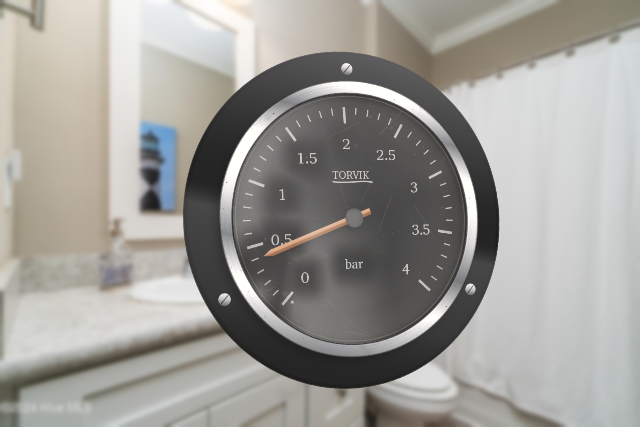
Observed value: 0.4,bar
